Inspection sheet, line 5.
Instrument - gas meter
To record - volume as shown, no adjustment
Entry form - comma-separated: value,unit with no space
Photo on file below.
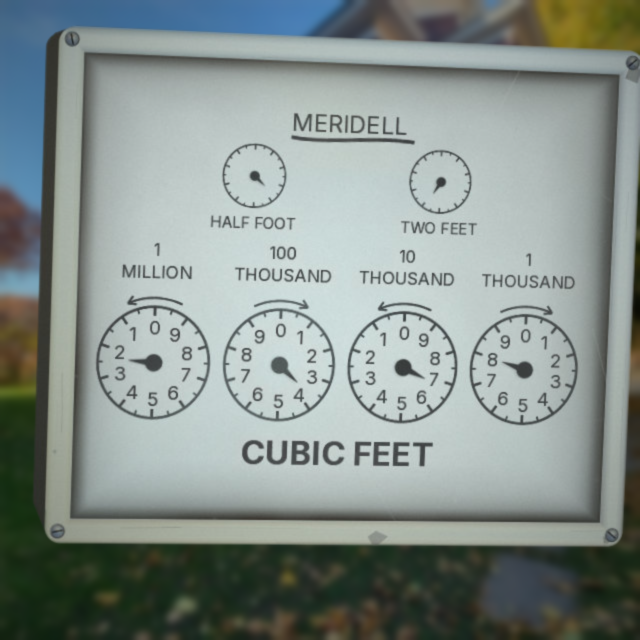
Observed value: 236800,ft³
